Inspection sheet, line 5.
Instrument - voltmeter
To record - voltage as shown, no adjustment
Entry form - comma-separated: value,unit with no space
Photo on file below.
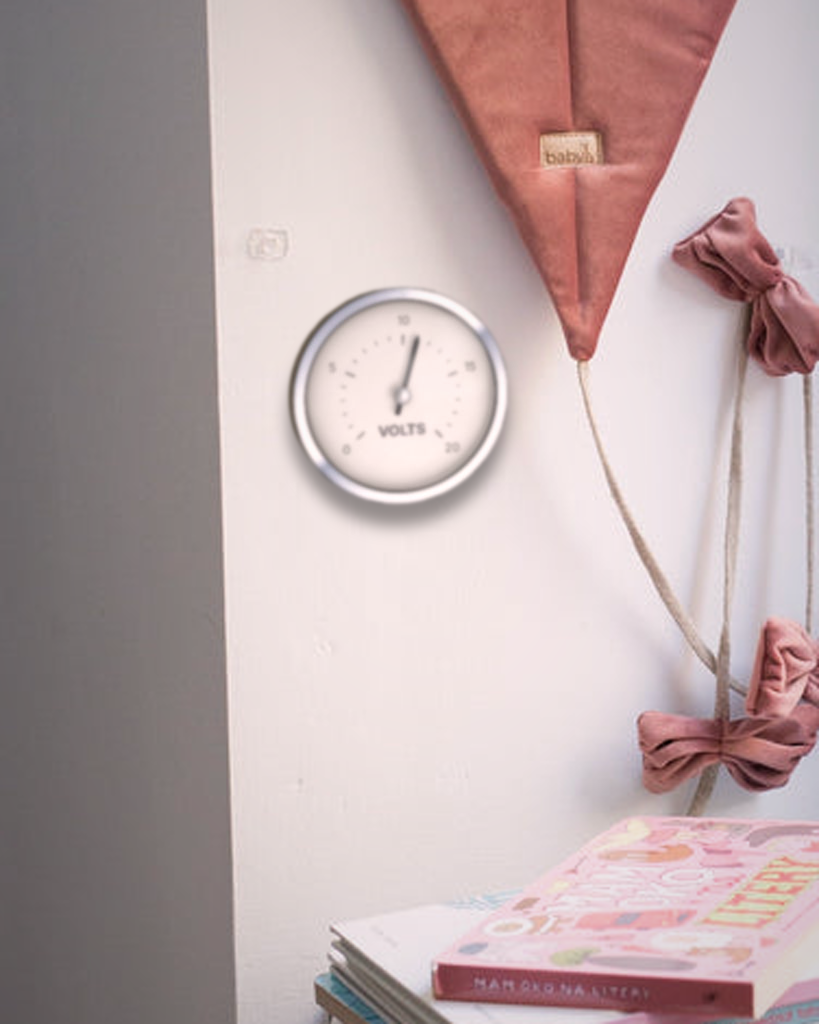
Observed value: 11,V
